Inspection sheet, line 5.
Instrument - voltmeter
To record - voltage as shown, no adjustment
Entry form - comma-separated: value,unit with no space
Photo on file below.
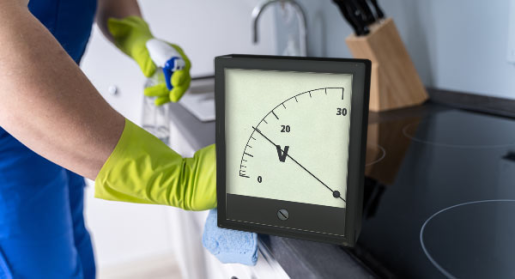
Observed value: 16,V
